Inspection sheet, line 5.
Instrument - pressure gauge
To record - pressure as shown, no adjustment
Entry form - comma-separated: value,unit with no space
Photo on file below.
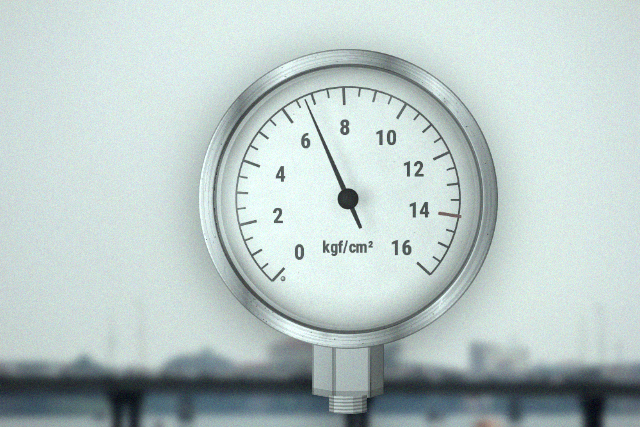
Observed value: 6.75,kg/cm²
